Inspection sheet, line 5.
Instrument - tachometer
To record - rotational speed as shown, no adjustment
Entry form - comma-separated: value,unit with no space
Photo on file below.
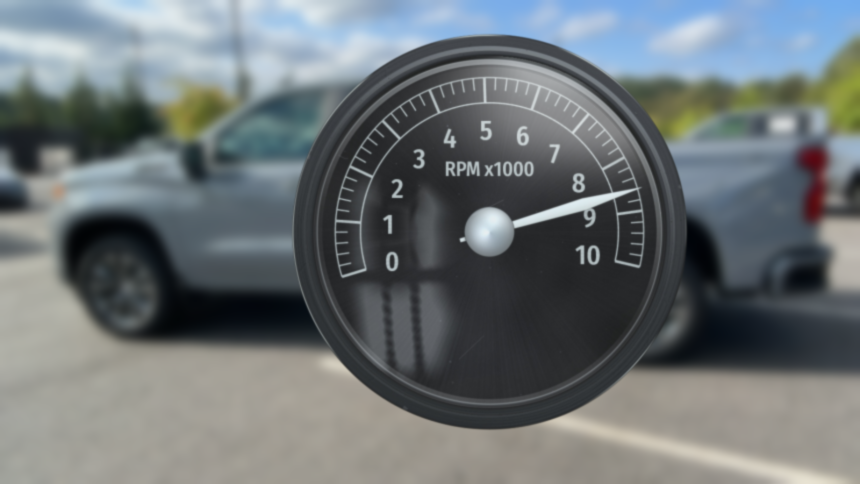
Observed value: 8600,rpm
